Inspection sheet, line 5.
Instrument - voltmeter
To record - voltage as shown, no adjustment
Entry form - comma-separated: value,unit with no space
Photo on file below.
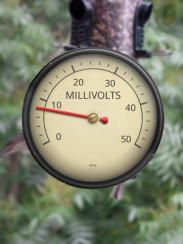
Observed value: 8,mV
